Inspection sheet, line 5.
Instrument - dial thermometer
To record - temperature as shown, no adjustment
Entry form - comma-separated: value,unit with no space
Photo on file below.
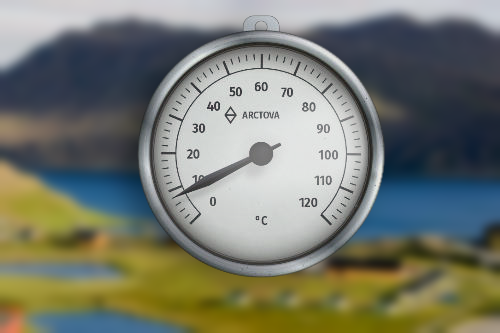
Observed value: 8,°C
